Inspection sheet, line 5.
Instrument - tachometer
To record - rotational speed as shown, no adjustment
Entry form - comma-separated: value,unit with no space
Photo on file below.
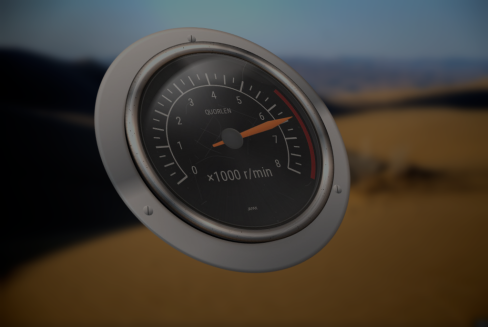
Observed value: 6500,rpm
